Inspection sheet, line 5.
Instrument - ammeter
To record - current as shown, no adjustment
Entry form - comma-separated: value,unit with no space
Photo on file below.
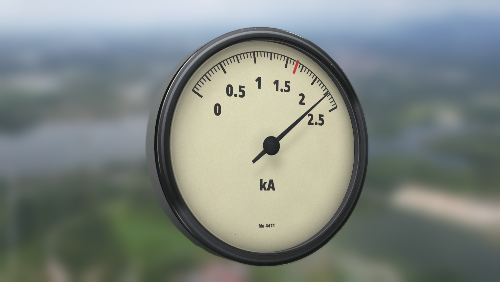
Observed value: 2.25,kA
